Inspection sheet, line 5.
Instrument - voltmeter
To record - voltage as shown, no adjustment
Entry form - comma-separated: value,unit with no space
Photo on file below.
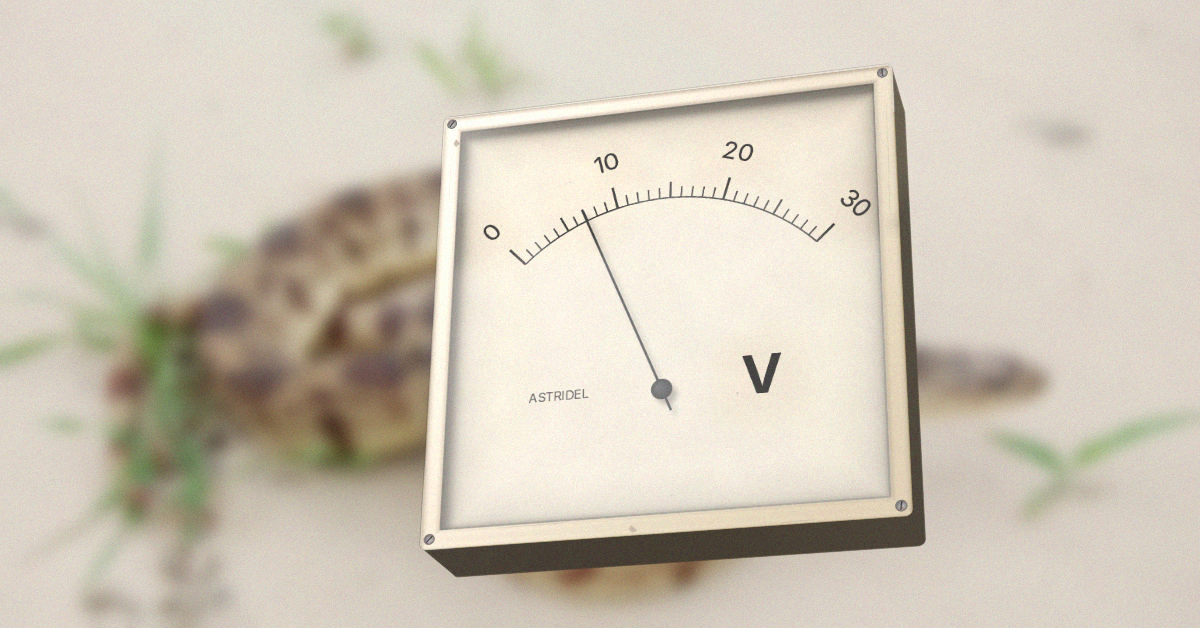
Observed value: 7,V
